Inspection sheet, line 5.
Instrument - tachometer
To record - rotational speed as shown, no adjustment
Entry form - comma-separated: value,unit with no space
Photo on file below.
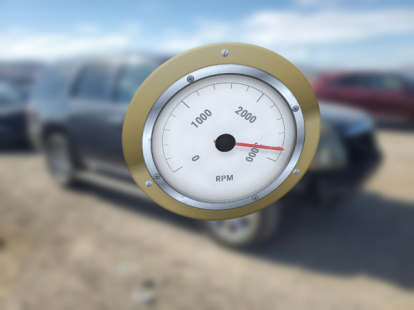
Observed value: 2800,rpm
